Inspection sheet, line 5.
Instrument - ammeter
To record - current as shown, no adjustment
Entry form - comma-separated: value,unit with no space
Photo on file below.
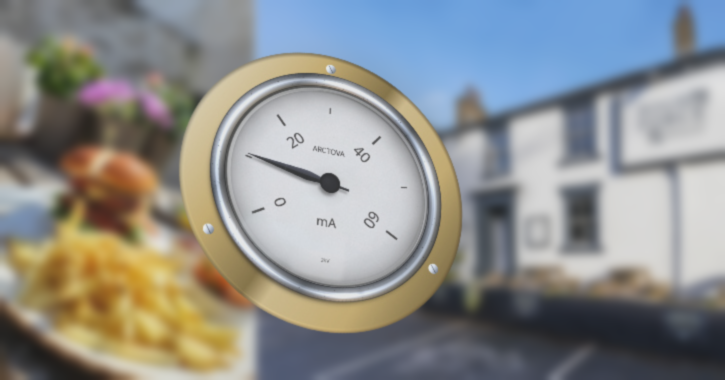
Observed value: 10,mA
